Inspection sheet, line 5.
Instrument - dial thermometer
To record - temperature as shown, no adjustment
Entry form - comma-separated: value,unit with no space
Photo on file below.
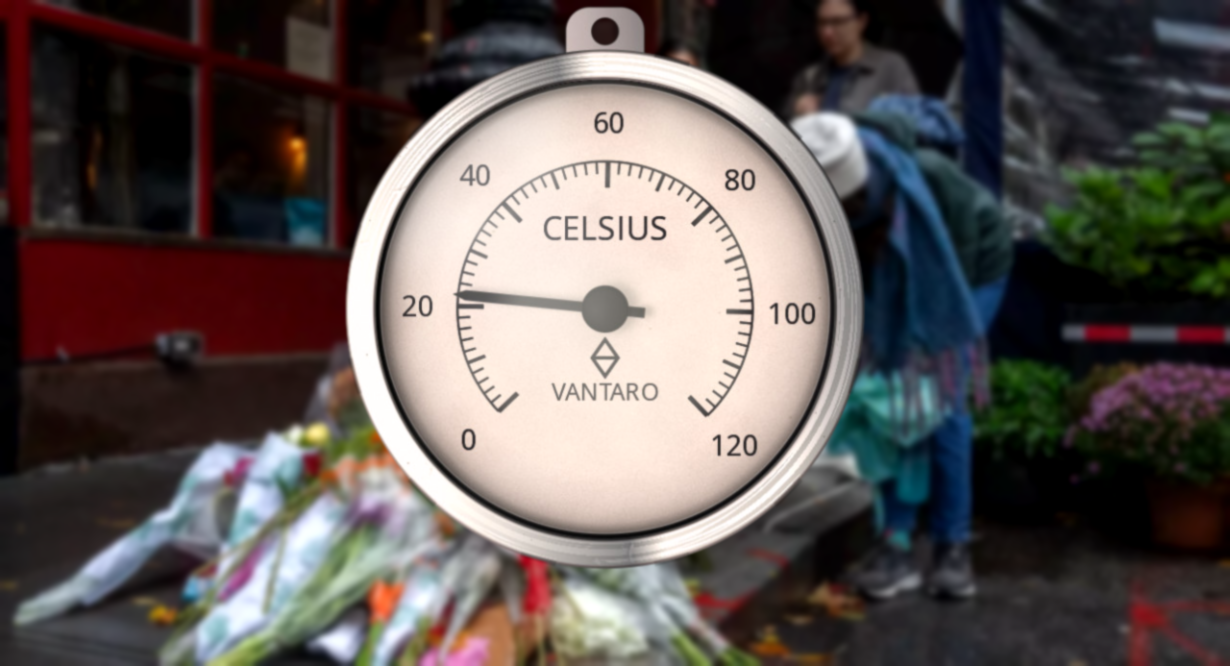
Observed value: 22,°C
